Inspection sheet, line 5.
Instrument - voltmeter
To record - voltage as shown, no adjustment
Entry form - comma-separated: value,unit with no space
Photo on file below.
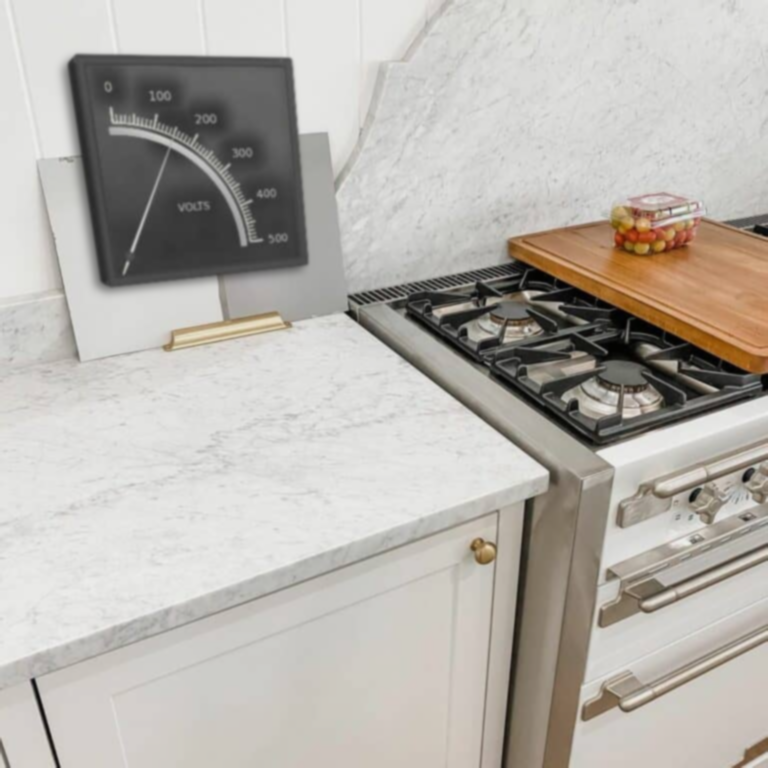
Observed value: 150,V
